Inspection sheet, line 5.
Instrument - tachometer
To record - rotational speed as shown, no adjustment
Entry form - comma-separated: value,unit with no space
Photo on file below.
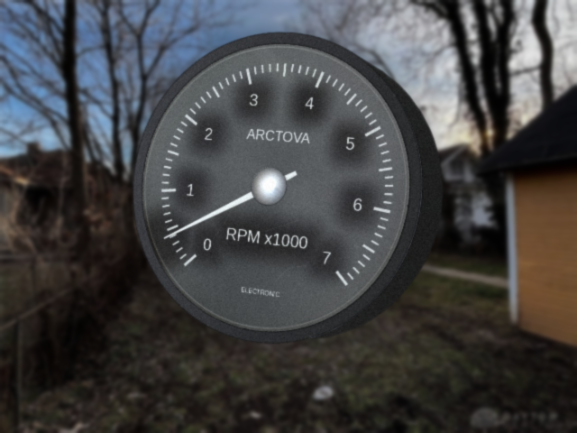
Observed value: 400,rpm
